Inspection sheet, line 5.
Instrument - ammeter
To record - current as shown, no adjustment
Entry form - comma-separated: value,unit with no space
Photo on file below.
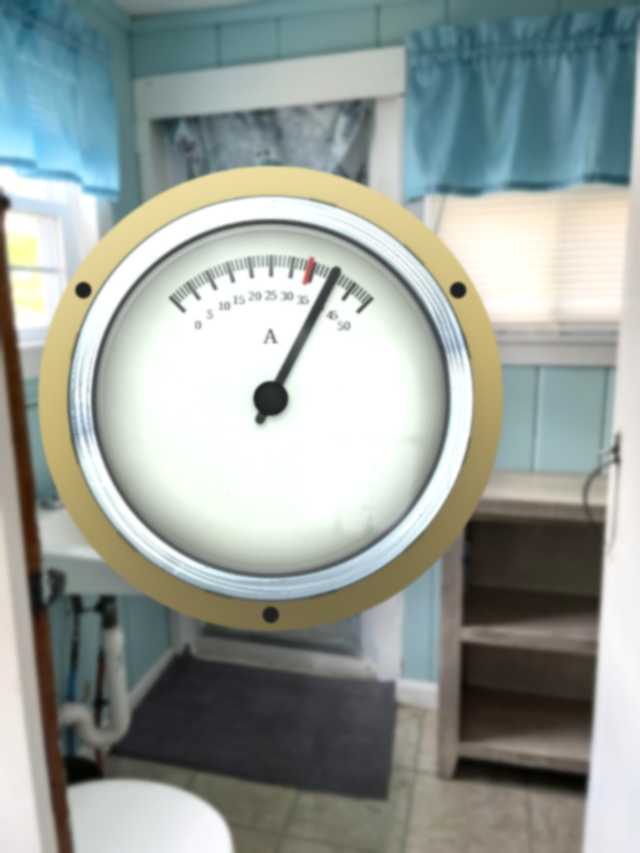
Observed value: 40,A
